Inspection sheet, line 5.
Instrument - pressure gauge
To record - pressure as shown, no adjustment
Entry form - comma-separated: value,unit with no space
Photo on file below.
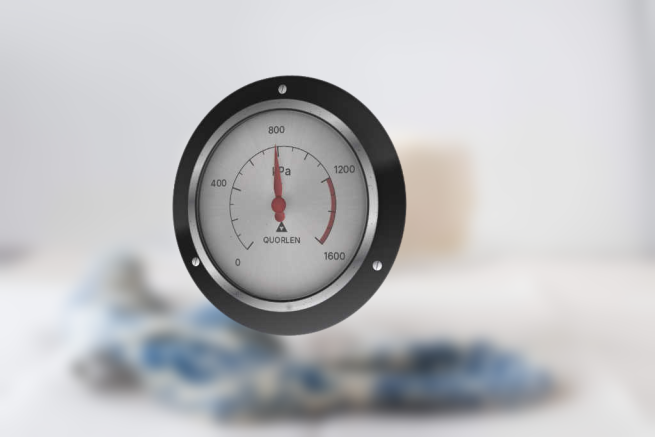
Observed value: 800,kPa
